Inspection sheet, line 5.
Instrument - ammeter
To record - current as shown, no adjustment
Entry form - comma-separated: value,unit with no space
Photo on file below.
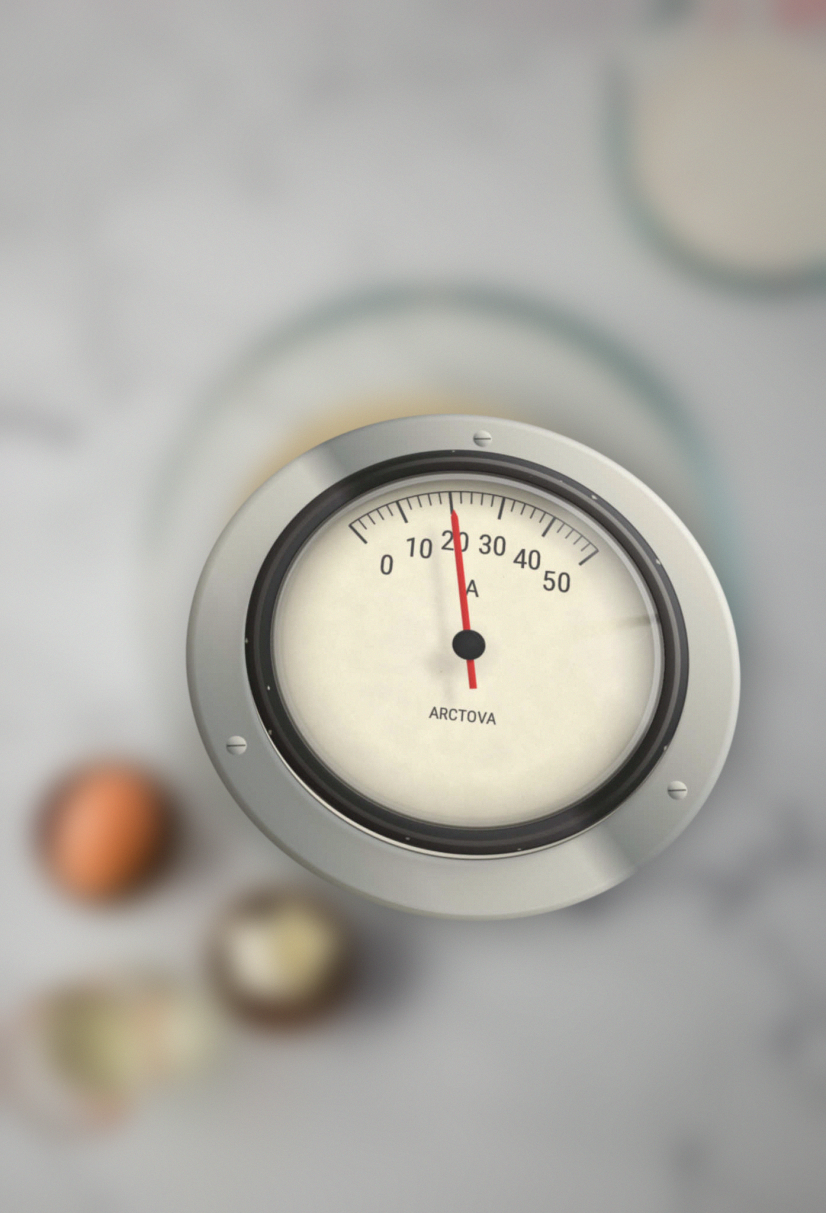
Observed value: 20,A
